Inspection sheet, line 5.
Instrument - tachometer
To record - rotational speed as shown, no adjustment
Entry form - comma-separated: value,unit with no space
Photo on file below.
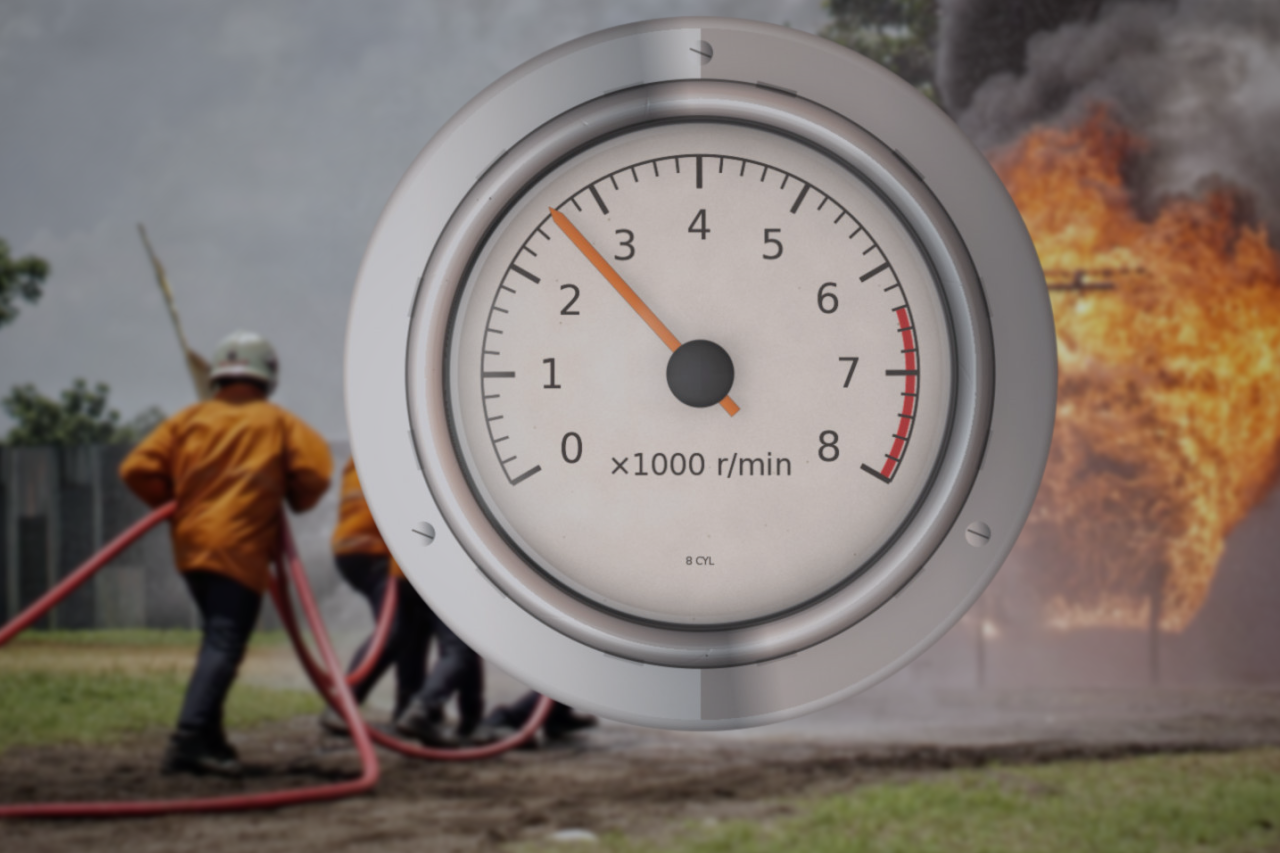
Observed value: 2600,rpm
